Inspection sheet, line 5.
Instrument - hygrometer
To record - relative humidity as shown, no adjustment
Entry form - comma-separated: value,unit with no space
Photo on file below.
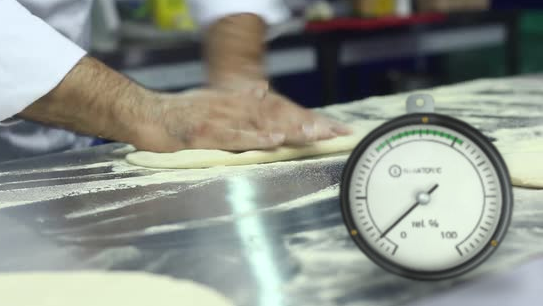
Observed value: 6,%
